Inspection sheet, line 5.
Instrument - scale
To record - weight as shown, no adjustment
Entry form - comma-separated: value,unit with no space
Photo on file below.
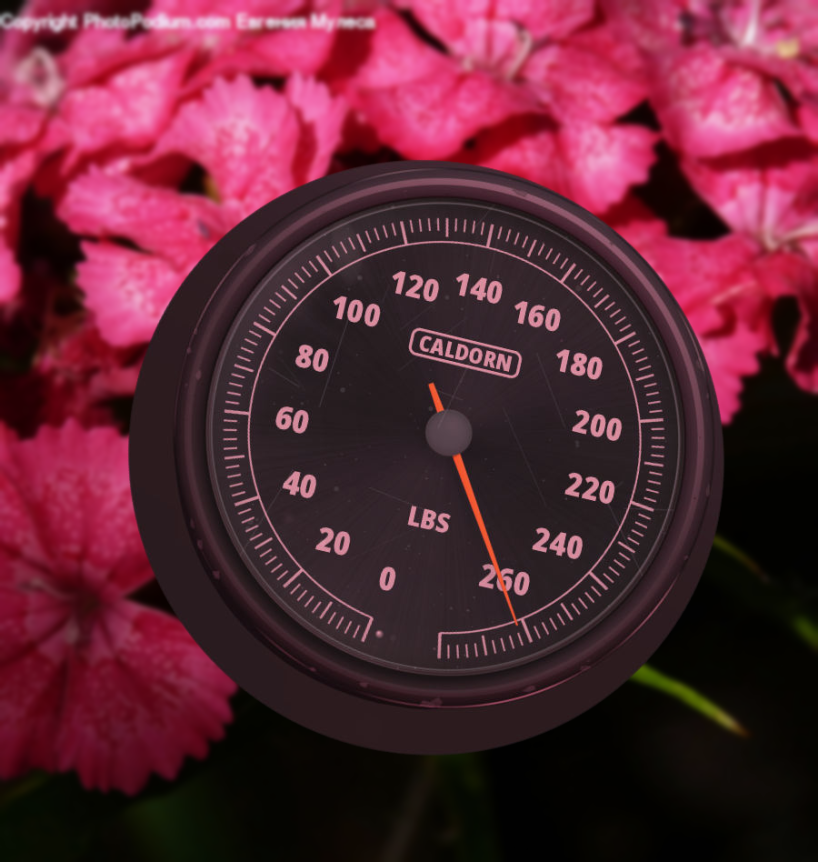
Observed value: 262,lb
